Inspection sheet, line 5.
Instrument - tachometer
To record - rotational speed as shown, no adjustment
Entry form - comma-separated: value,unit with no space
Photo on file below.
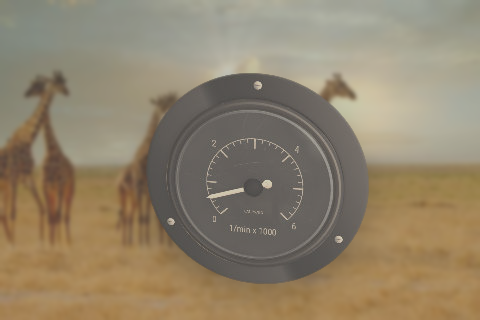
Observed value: 600,rpm
